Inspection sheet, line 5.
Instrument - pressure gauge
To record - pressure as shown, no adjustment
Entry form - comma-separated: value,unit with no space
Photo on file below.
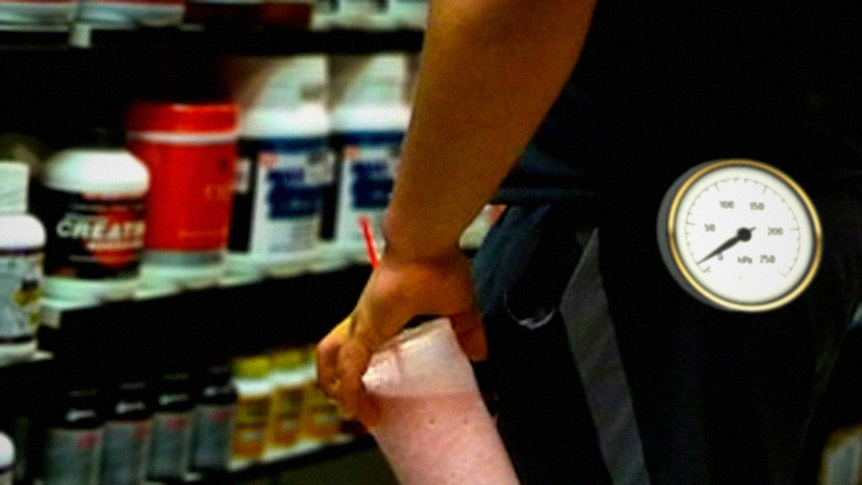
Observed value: 10,kPa
